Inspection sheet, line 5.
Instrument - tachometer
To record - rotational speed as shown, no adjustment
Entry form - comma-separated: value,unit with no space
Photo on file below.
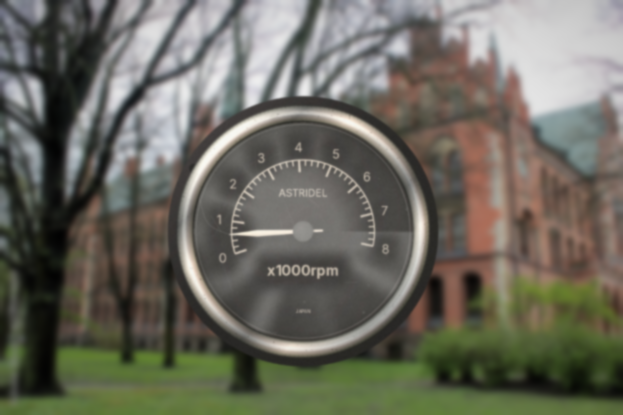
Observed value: 600,rpm
